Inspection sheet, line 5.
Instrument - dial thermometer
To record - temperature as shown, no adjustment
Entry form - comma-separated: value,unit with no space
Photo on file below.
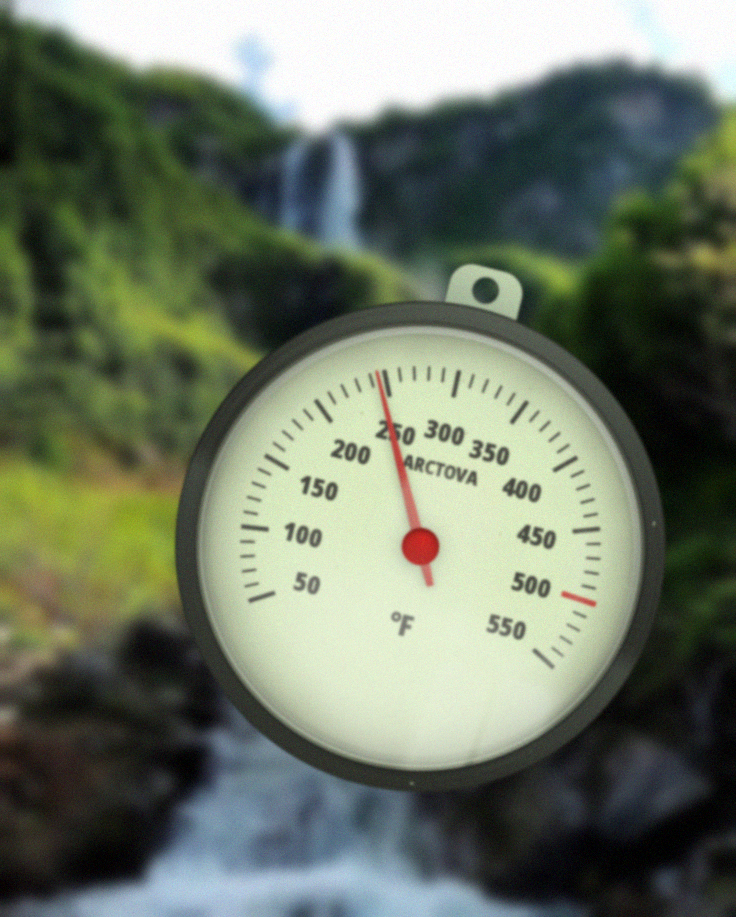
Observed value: 245,°F
